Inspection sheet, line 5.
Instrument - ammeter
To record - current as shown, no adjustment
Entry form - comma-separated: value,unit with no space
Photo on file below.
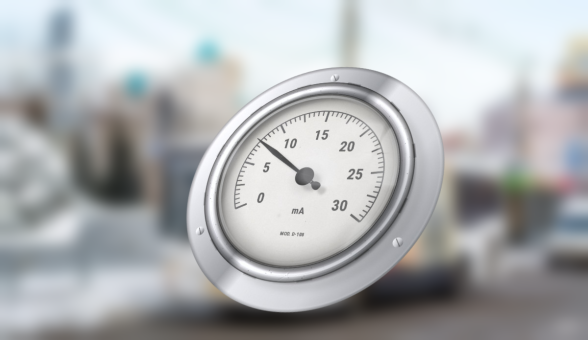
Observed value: 7.5,mA
